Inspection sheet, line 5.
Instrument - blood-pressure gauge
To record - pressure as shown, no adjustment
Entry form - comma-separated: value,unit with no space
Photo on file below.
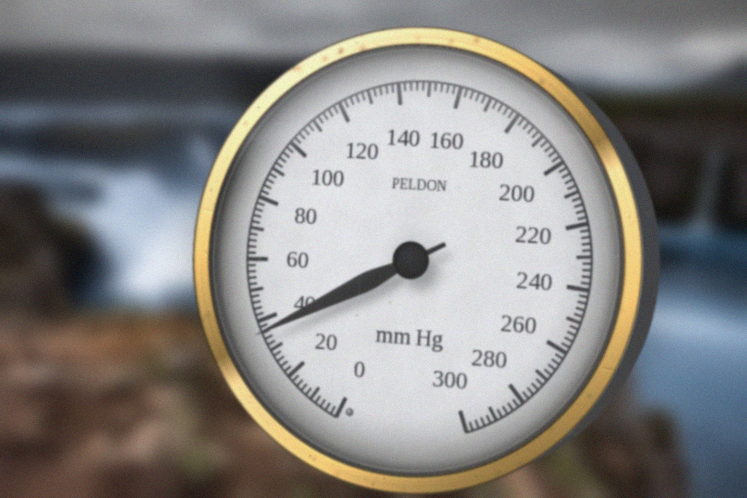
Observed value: 36,mmHg
